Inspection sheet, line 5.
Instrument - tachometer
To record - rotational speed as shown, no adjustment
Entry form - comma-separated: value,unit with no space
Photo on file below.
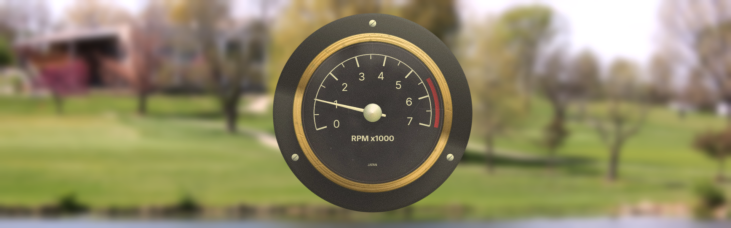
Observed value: 1000,rpm
